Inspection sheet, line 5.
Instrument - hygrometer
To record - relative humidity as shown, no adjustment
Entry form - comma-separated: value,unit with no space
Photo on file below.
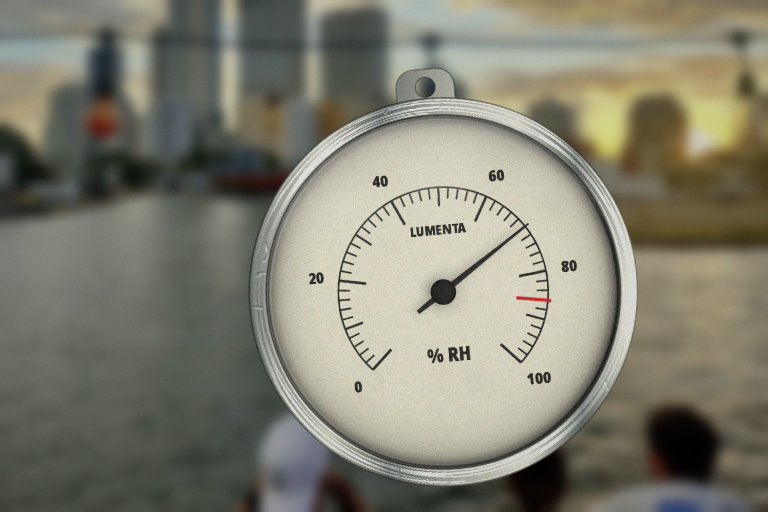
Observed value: 70,%
